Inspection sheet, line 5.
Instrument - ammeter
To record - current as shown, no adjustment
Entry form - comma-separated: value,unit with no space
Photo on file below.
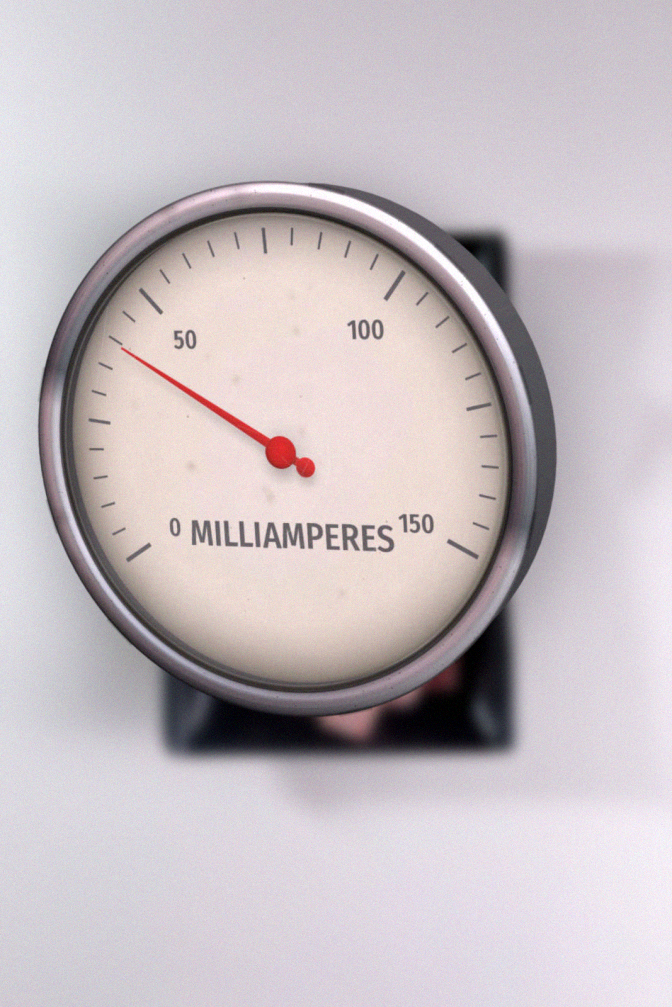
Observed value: 40,mA
